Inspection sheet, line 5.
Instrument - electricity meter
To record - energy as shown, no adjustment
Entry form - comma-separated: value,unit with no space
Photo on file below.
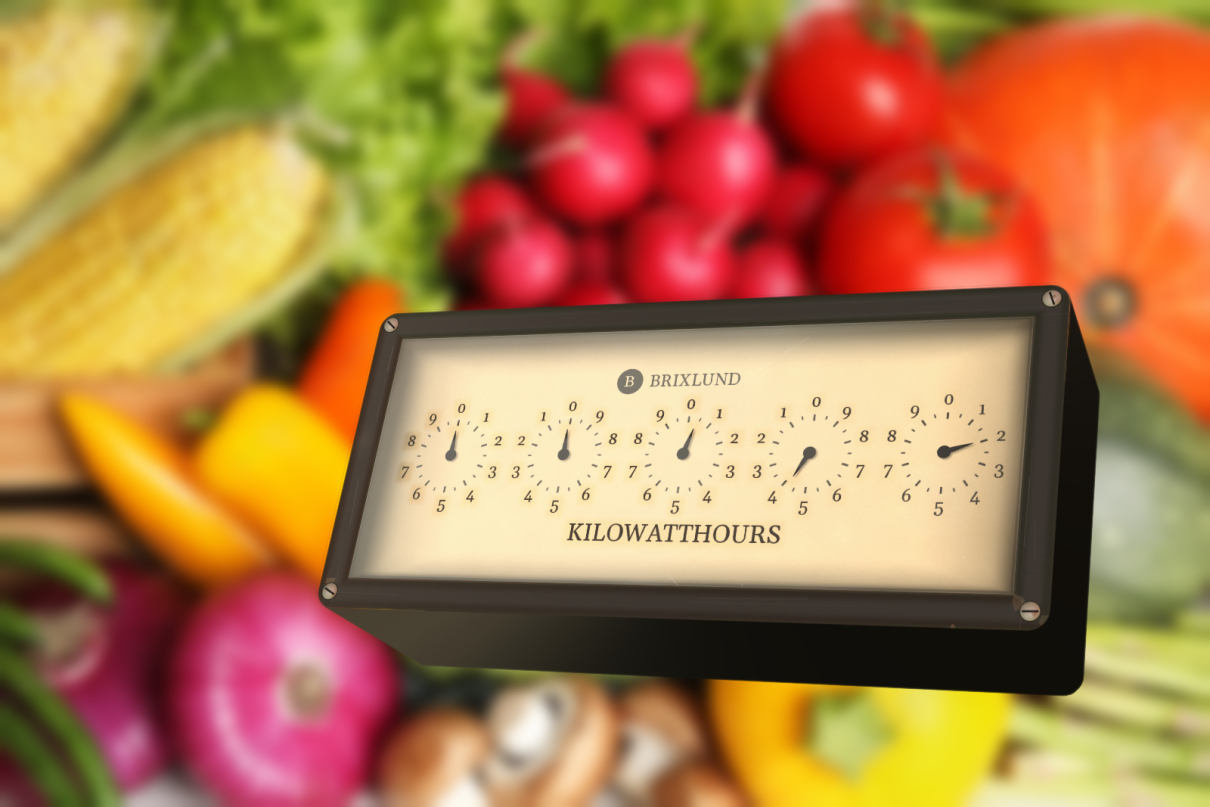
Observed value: 42,kWh
